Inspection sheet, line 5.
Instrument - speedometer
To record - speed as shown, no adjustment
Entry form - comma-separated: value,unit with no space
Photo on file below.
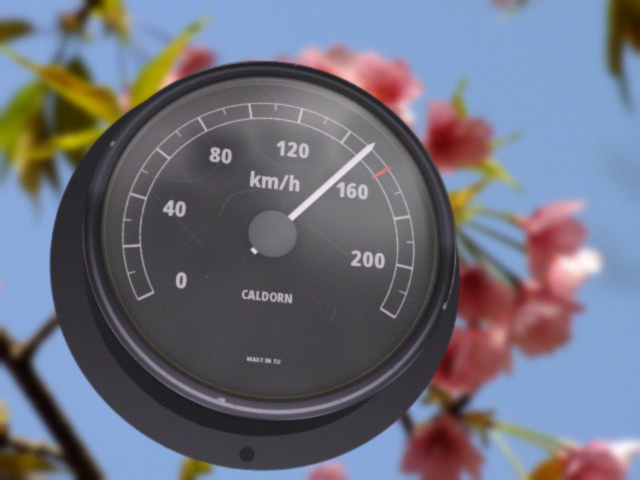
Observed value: 150,km/h
